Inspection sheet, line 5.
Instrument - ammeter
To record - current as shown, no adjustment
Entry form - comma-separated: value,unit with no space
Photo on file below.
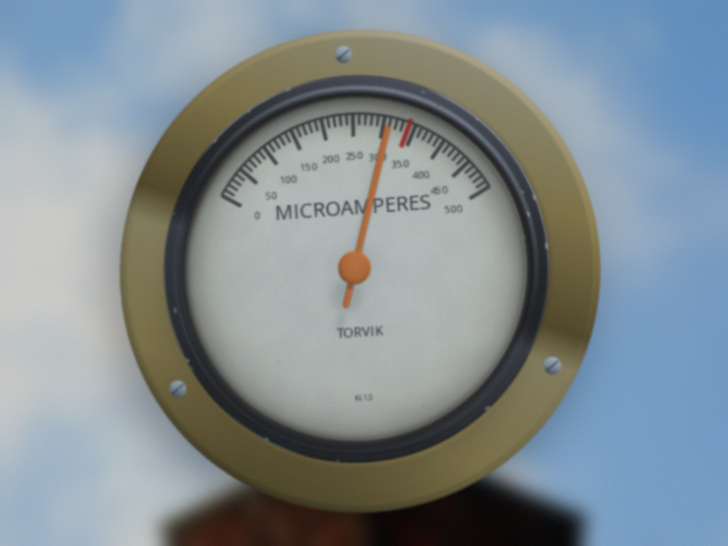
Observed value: 310,µA
